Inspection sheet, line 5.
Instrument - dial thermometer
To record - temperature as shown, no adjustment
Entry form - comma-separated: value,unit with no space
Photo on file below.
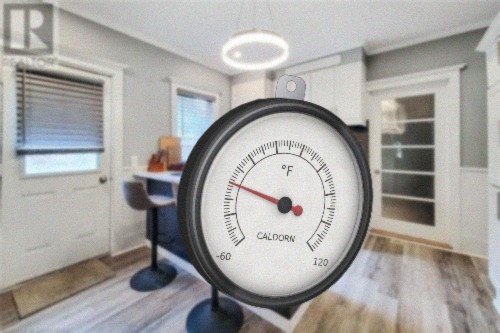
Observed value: -20,°F
